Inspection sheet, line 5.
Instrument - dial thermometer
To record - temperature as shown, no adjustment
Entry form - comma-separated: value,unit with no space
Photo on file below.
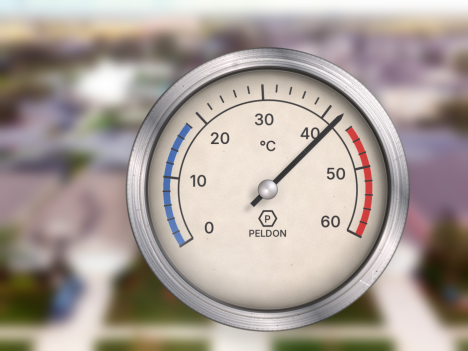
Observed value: 42,°C
